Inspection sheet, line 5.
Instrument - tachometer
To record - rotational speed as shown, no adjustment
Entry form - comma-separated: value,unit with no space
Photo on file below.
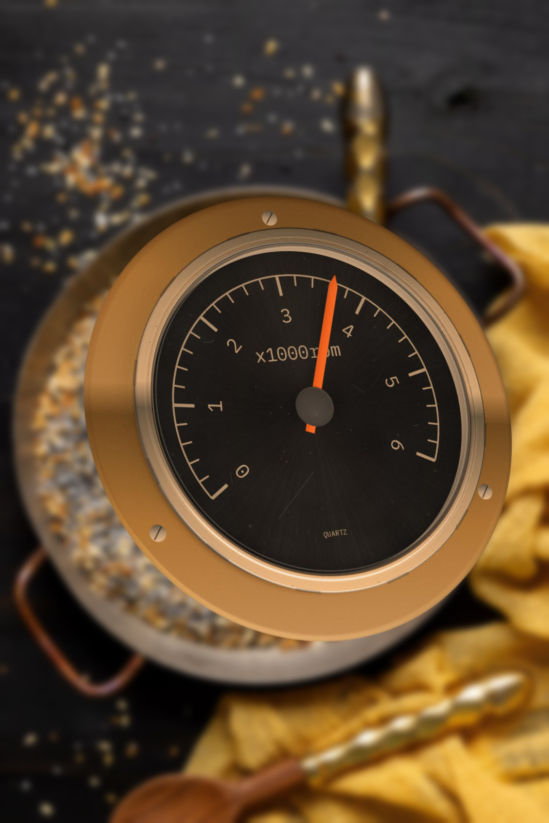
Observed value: 3600,rpm
